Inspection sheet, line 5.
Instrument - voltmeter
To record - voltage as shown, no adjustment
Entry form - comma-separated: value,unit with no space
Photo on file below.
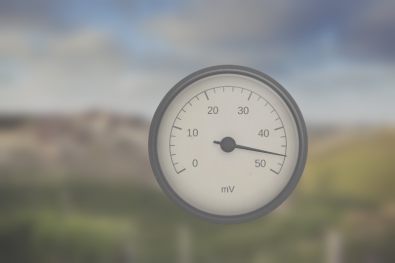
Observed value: 46,mV
